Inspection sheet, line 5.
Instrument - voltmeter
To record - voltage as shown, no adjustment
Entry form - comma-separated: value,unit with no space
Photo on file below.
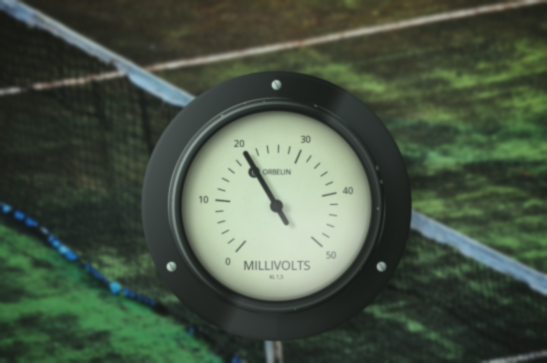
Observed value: 20,mV
